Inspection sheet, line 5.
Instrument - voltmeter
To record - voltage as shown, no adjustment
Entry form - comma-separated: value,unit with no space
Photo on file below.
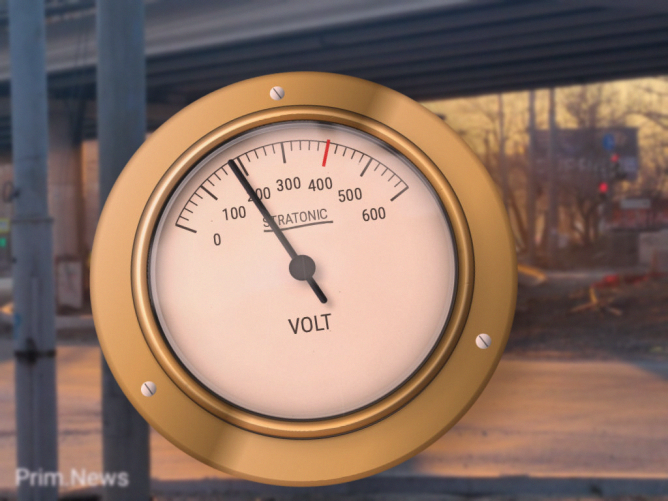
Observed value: 180,V
